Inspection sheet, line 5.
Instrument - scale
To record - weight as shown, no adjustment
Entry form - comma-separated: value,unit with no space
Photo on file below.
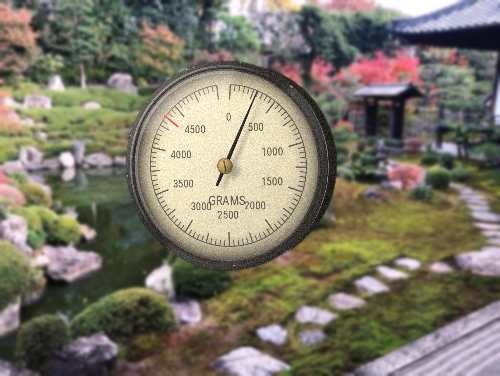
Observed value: 300,g
